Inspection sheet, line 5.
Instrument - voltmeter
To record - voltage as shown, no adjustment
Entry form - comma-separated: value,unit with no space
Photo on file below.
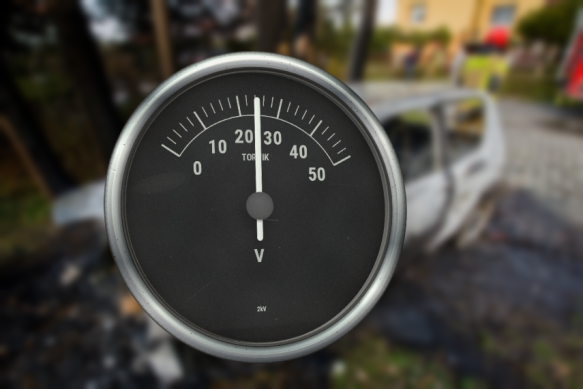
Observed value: 24,V
